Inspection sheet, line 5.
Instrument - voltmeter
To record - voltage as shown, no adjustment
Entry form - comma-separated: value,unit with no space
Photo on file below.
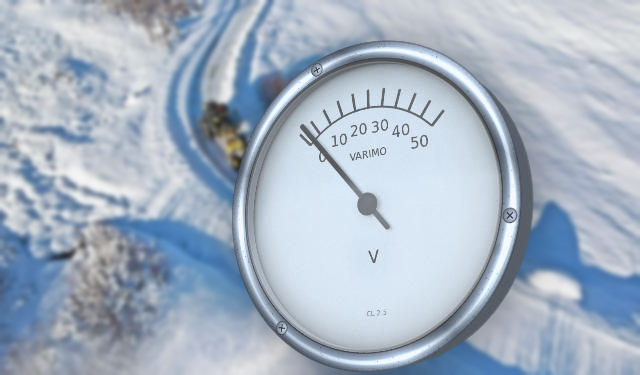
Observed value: 2.5,V
